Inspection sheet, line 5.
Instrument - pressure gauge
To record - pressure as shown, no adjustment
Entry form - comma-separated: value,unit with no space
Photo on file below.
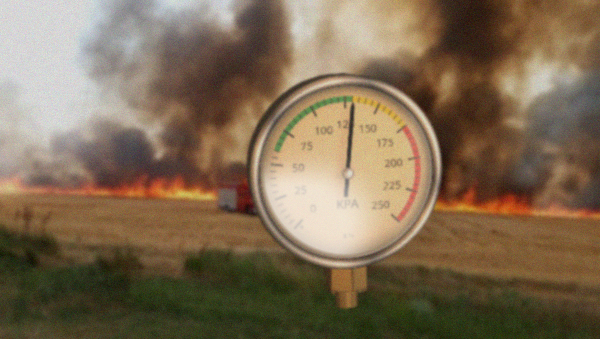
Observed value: 130,kPa
